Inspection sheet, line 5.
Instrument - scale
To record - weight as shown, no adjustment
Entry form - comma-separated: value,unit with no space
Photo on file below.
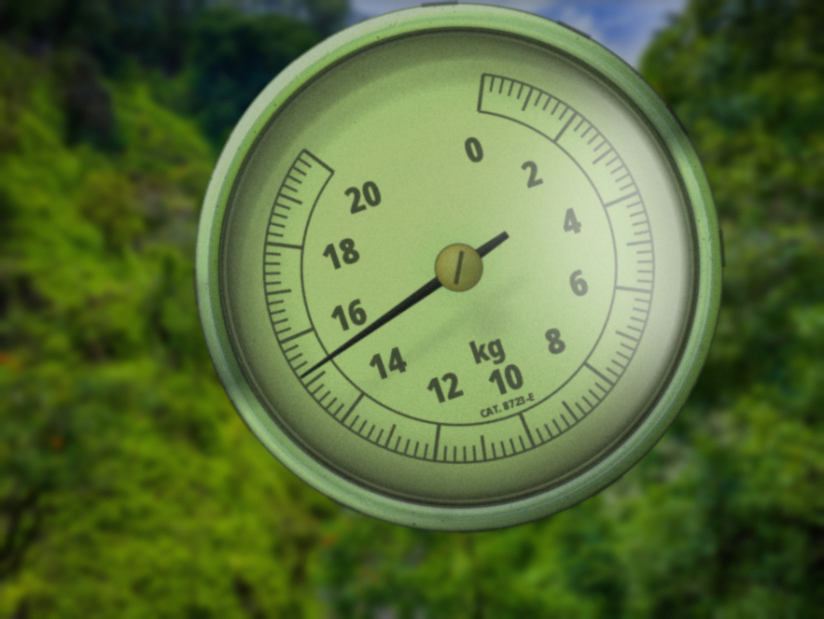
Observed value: 15.2,kg
